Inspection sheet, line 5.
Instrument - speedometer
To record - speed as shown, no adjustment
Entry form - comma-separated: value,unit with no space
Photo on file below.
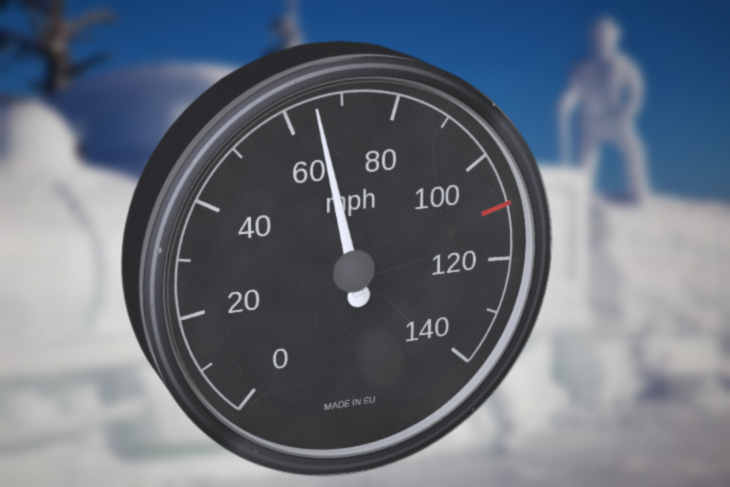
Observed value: 65,mph
